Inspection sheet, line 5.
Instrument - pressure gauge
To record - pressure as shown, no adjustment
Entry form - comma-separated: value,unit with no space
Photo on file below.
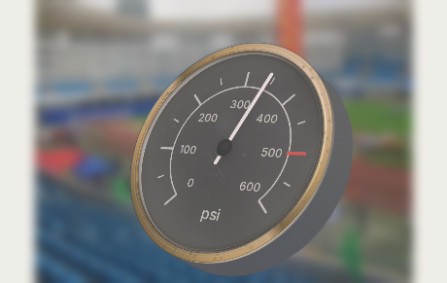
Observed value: 350,psi
